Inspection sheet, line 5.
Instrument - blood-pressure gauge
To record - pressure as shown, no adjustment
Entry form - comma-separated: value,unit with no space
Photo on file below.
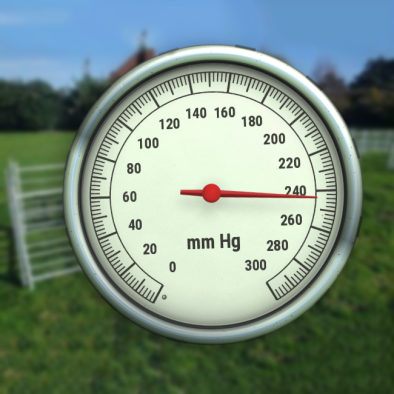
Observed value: 244,mmHg
